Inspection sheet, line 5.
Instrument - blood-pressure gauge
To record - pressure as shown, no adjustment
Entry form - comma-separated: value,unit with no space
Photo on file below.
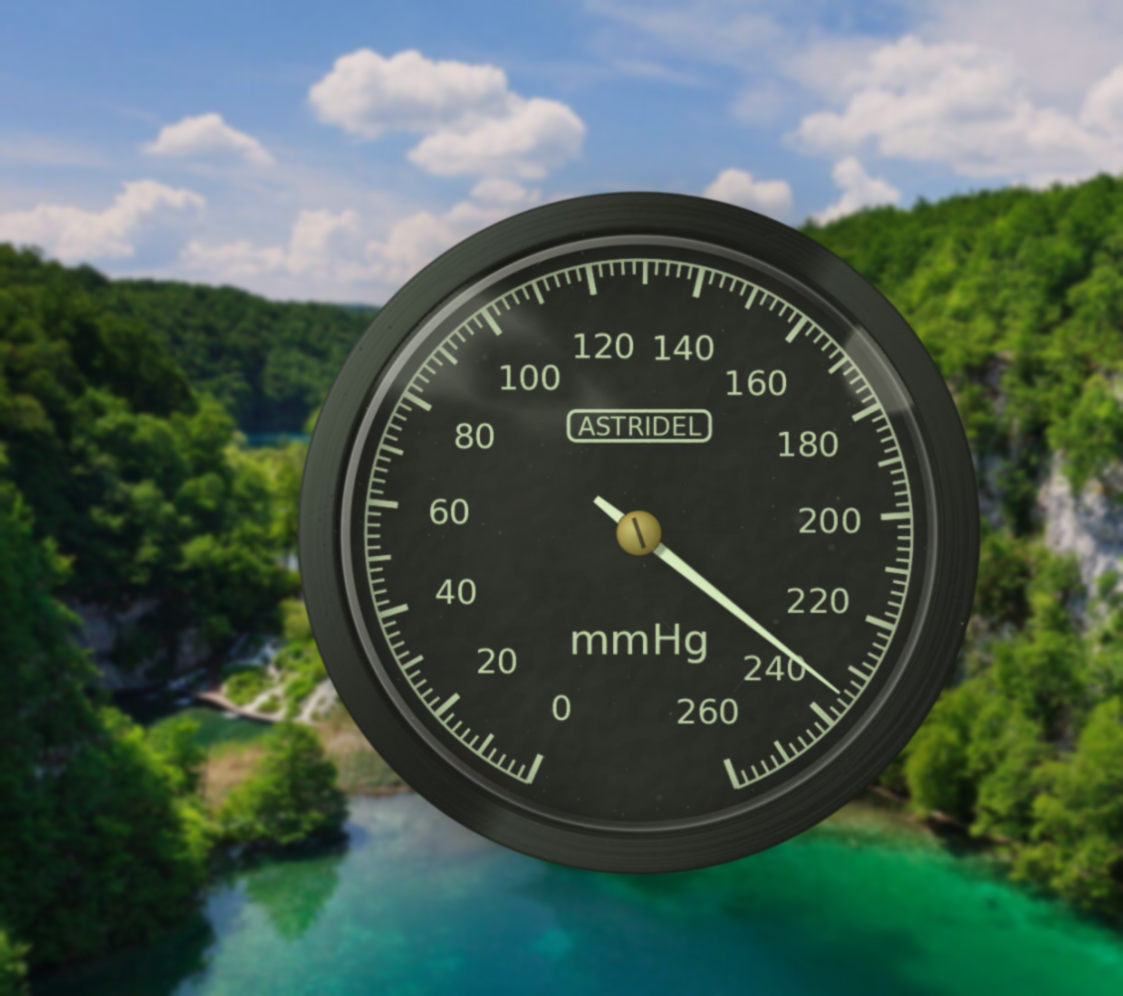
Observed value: 235,mmHg
